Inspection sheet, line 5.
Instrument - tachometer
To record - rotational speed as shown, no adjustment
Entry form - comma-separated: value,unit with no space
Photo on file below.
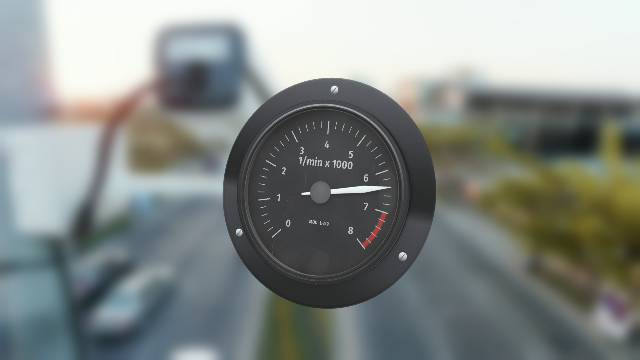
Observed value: 6400,rpm
